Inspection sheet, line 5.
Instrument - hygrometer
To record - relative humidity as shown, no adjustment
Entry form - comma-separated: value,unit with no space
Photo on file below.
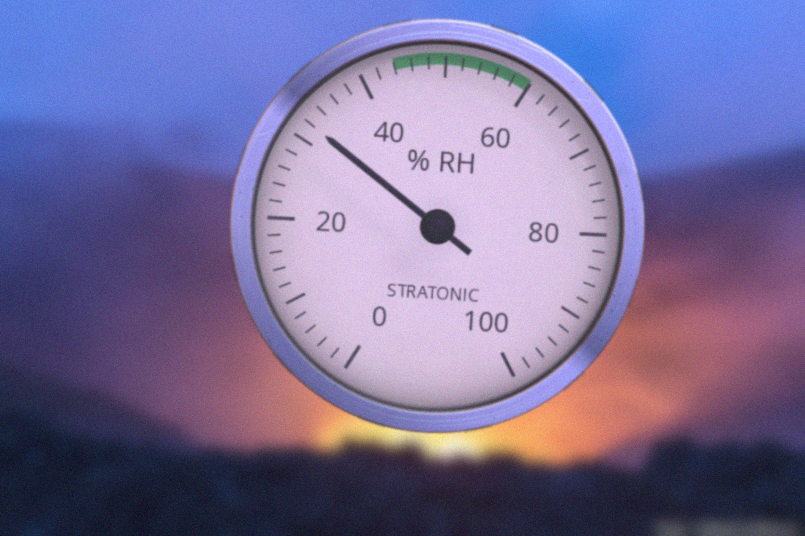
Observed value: 32,%
